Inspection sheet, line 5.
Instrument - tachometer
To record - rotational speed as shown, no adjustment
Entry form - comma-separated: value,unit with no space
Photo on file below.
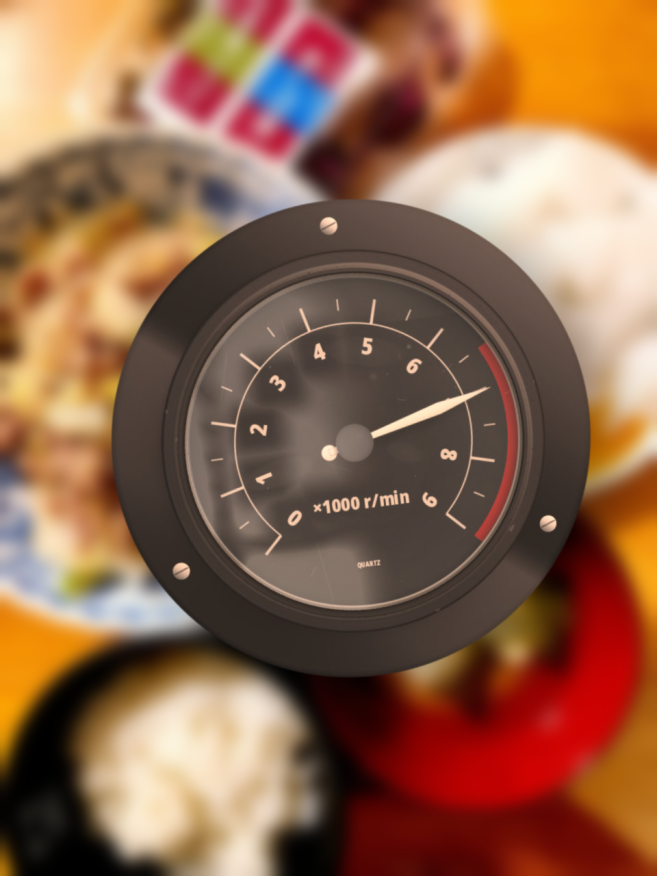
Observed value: 7000,rpm
